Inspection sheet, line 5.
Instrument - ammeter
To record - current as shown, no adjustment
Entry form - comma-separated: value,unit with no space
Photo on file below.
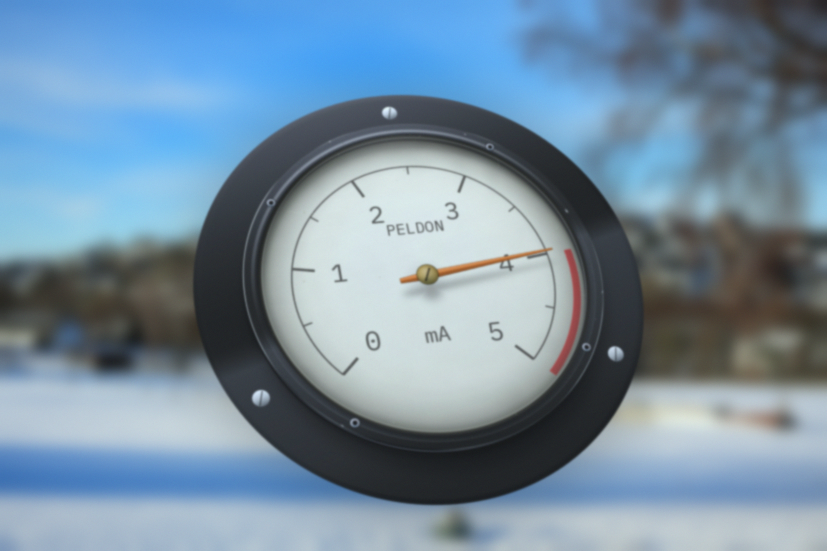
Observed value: 4,mA
